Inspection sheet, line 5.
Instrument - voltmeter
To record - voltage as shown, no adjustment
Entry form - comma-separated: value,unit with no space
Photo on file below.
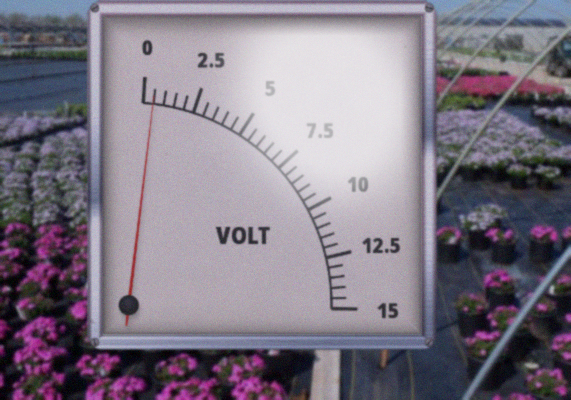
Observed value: 0.5,V
